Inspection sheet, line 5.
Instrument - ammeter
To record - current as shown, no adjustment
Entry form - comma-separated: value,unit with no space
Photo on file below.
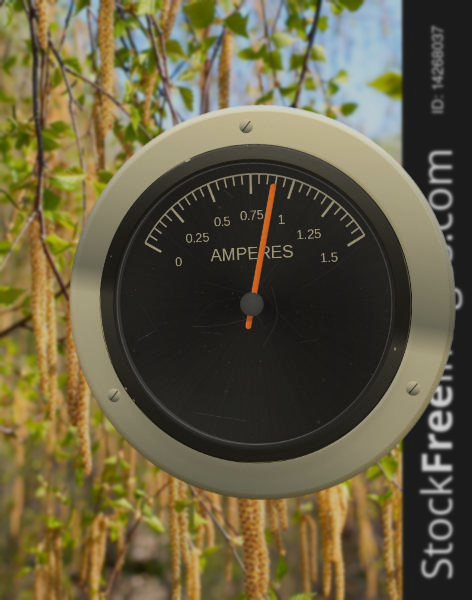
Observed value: 0.9,A
